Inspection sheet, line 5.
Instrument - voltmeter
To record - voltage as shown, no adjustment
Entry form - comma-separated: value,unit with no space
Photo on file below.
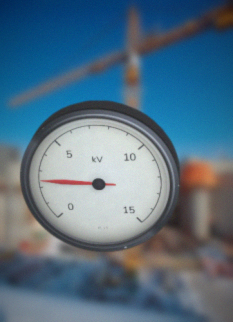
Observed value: 2.5,kV
